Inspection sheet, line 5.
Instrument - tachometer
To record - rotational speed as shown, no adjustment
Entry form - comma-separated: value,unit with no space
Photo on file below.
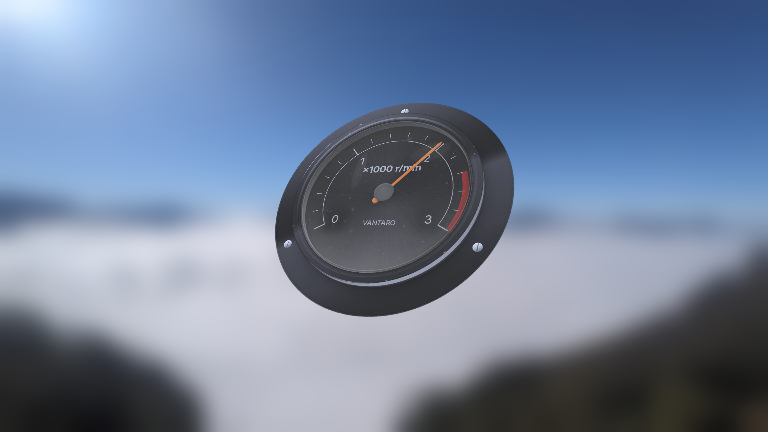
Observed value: 2000,rpm
